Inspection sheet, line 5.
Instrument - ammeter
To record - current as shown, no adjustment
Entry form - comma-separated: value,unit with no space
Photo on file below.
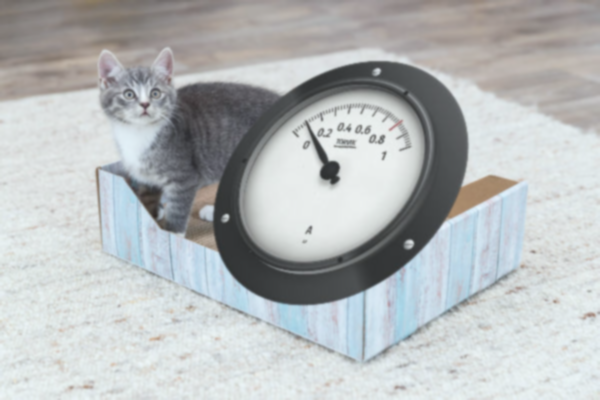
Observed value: 0.1,A
